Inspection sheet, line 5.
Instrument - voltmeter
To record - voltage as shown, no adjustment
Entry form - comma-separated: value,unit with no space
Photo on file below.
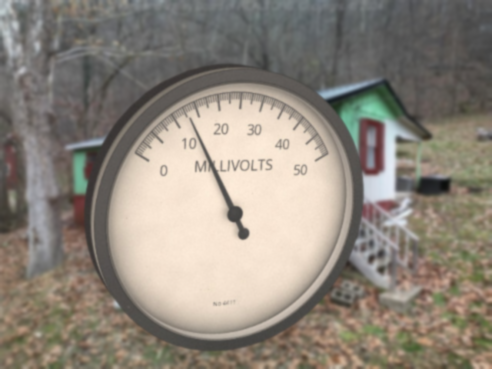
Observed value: 12.5,mV
